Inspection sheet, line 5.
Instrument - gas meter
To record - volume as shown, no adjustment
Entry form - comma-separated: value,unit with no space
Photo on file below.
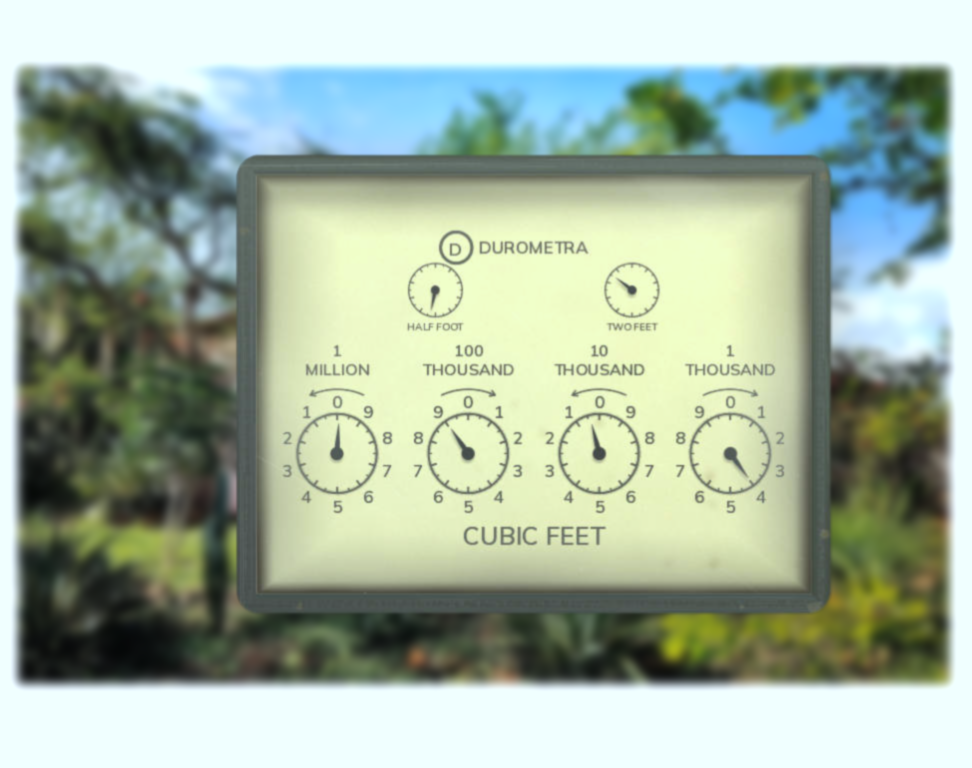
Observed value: 990400,ft³
